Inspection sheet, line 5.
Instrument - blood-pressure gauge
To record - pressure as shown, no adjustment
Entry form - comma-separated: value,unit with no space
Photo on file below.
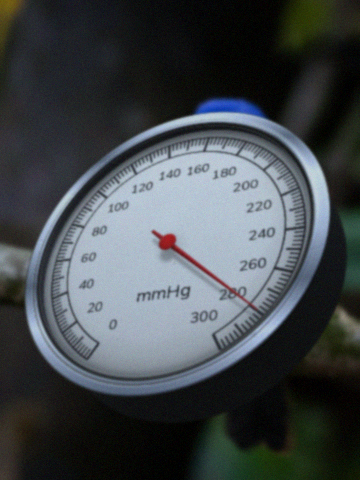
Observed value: 280,mmHg
